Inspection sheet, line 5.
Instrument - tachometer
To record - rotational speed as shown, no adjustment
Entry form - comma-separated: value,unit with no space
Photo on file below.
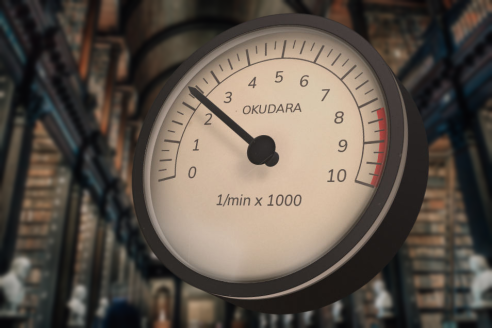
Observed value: 2375,rpm
